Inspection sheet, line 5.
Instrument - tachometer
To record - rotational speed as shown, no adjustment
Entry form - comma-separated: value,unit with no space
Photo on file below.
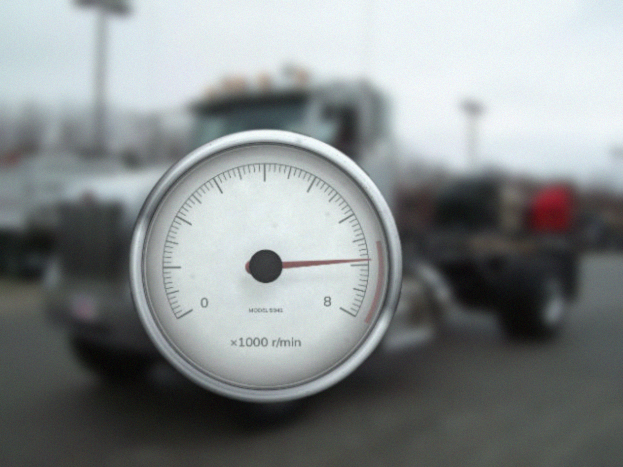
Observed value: 6900,rpm
